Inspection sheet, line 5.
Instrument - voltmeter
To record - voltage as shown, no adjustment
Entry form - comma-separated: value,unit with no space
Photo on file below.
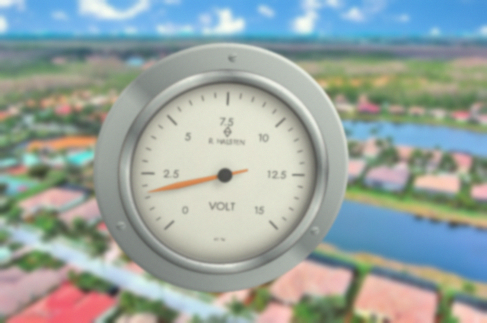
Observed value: 1.75,V
